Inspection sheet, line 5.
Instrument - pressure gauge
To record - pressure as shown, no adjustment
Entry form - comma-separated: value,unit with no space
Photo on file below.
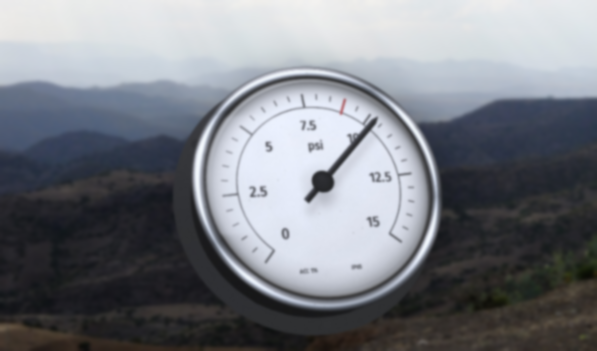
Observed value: 10.25,psi
